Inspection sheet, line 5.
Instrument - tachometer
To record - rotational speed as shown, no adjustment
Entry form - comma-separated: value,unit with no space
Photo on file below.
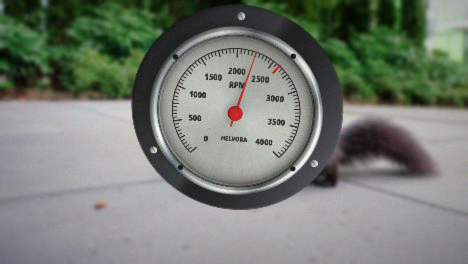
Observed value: 2250,rpm
